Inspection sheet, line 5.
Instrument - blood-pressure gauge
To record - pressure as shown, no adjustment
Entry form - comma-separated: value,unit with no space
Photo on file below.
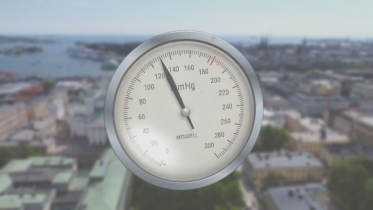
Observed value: 130,mmHg
